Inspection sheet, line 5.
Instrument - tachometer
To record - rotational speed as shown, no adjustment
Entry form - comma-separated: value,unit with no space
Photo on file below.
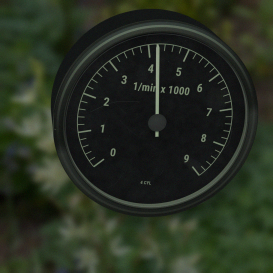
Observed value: 4200,rpm
